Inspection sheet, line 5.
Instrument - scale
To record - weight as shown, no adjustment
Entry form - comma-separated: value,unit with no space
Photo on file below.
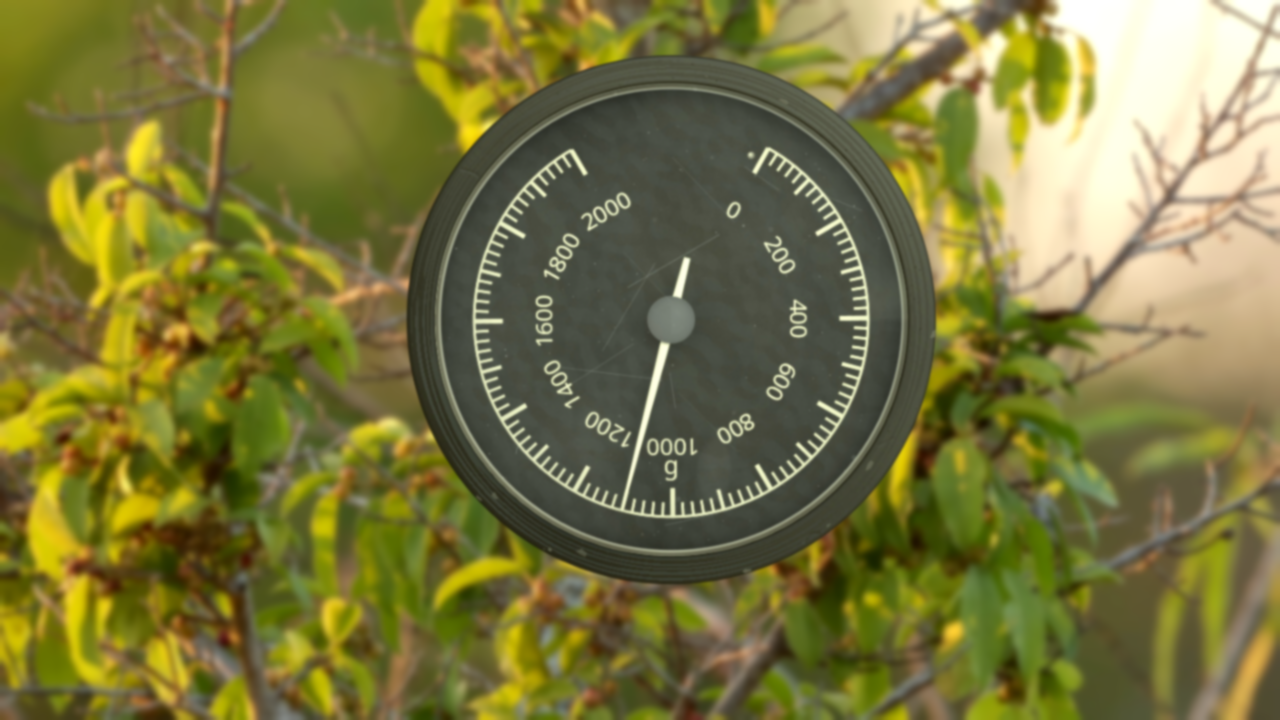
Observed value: 1100,g
